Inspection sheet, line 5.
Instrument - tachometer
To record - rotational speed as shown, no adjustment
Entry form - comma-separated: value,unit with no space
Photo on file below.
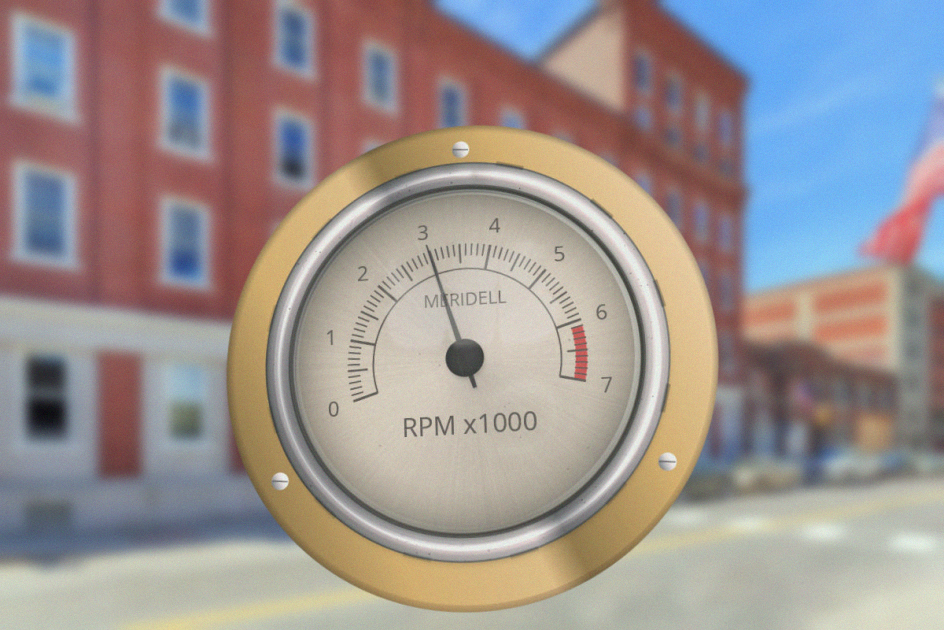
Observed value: 3000,rpm
